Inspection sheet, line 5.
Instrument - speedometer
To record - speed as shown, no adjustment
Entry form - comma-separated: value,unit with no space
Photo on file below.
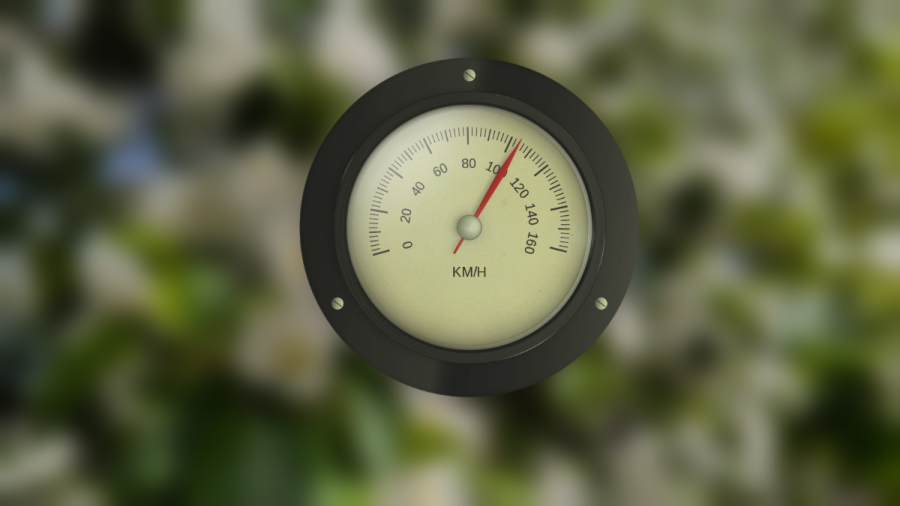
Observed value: 104,km/h
